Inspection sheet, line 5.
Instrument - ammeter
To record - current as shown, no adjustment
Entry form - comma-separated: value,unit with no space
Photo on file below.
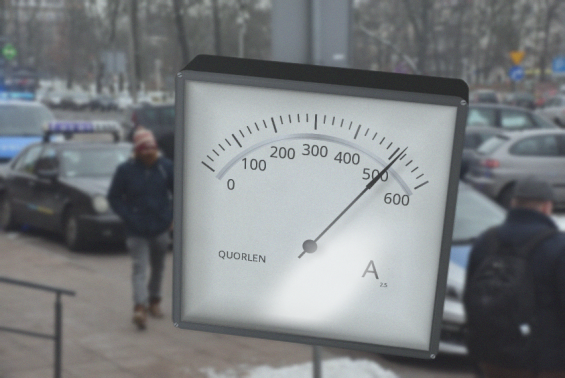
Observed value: 510,A
